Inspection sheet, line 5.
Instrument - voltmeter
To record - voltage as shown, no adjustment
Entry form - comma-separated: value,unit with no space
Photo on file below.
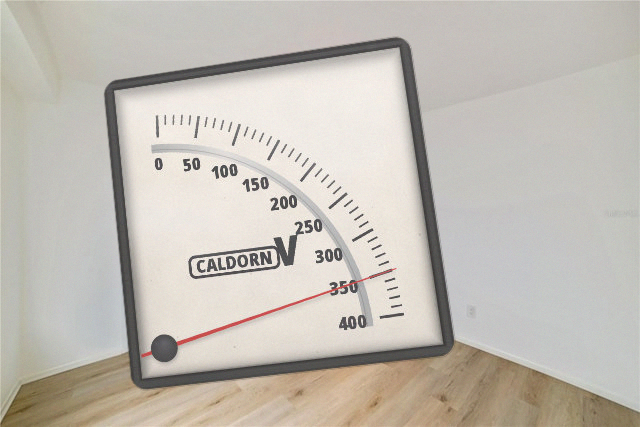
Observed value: 350,V
